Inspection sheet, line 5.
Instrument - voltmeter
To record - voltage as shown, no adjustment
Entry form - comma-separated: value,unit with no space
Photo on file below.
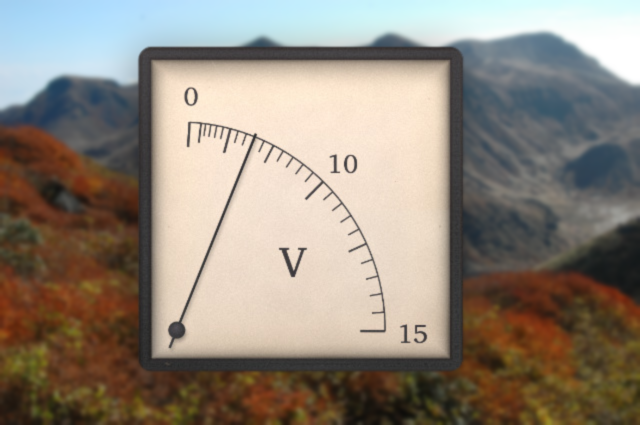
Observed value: 6.5,V
